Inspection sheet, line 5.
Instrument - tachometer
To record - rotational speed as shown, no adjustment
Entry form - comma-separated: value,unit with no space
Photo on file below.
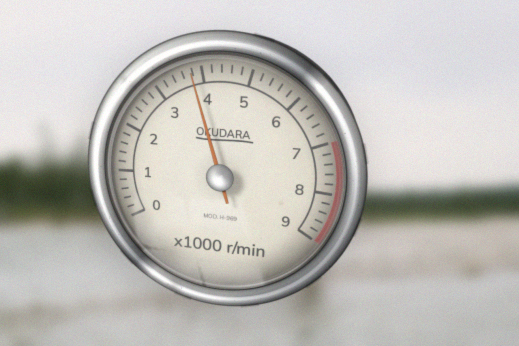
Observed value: 3800,rpm
